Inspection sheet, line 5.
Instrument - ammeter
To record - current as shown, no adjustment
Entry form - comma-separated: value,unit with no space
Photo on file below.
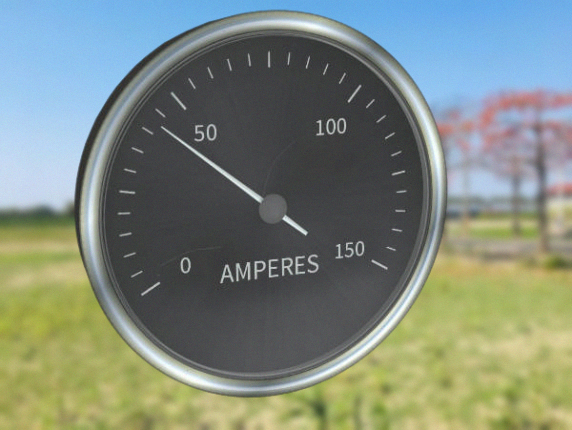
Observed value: 42.5,A
